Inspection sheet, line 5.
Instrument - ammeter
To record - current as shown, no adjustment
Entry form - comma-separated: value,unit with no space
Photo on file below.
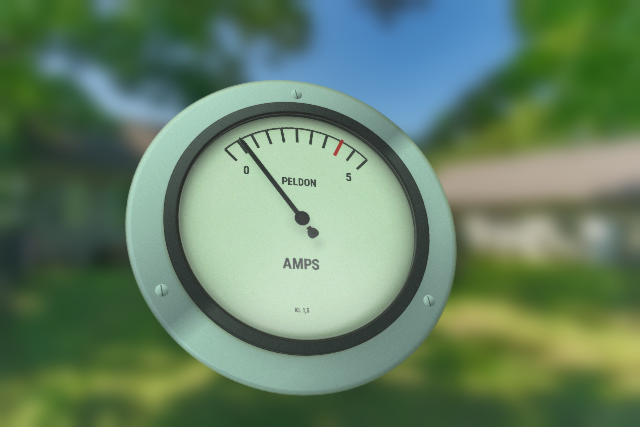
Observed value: 0.5,A
